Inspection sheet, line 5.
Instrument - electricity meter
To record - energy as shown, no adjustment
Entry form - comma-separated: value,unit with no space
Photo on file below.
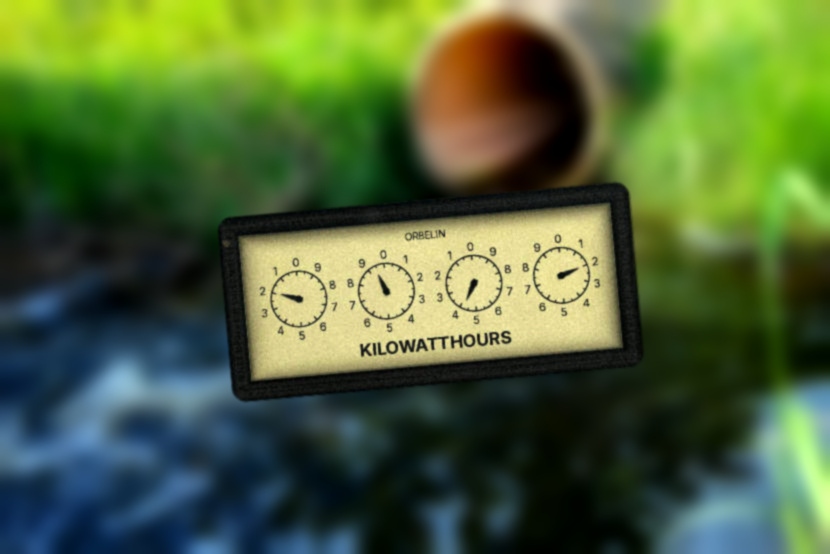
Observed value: 1942,kWh
